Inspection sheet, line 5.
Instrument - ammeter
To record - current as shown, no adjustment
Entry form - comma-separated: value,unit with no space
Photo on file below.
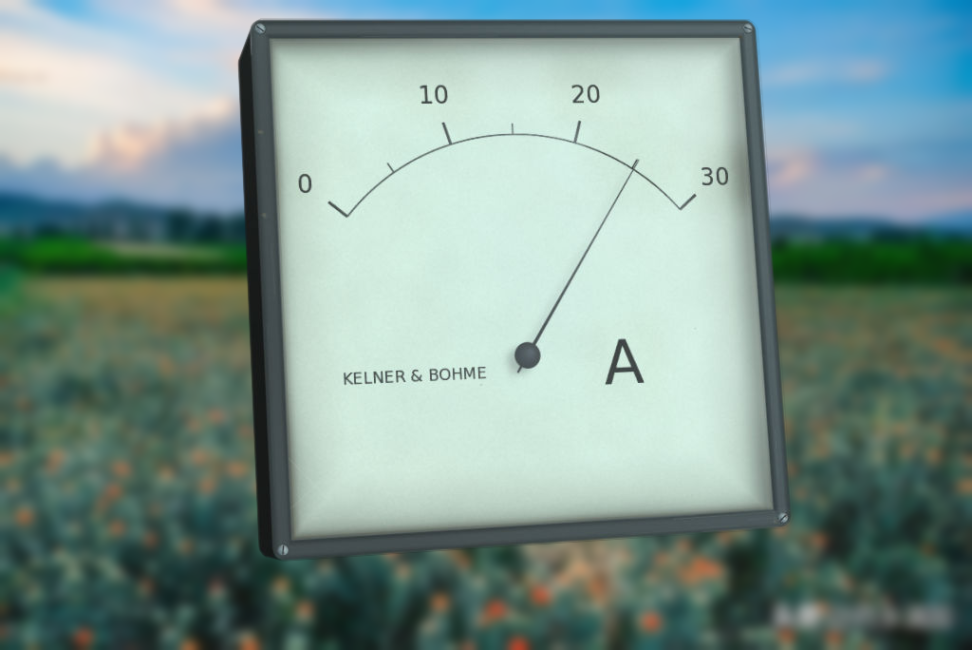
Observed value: 25,A
